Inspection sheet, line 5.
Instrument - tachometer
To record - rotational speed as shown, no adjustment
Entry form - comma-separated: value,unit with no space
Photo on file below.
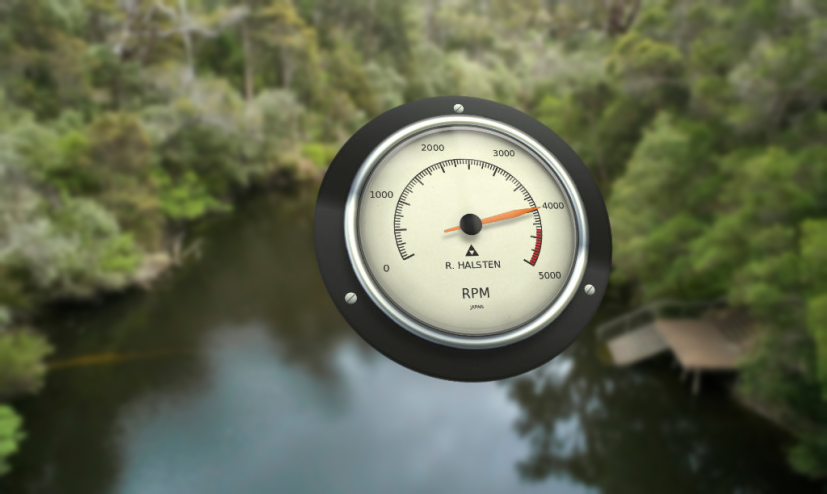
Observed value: 4000,rpm
